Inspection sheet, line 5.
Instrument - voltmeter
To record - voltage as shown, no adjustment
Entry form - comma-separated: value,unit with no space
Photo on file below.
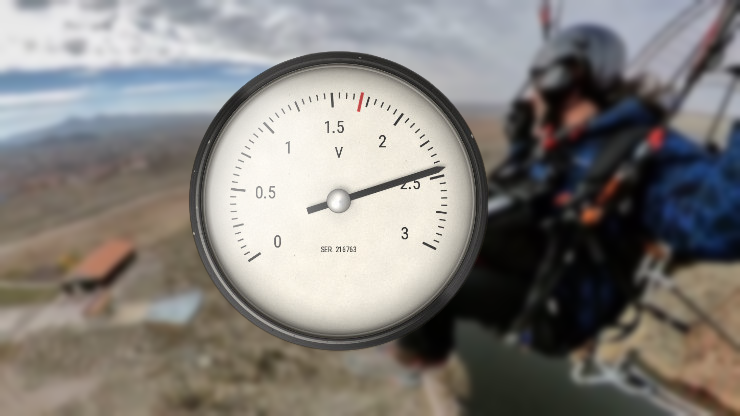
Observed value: 2.45,V
